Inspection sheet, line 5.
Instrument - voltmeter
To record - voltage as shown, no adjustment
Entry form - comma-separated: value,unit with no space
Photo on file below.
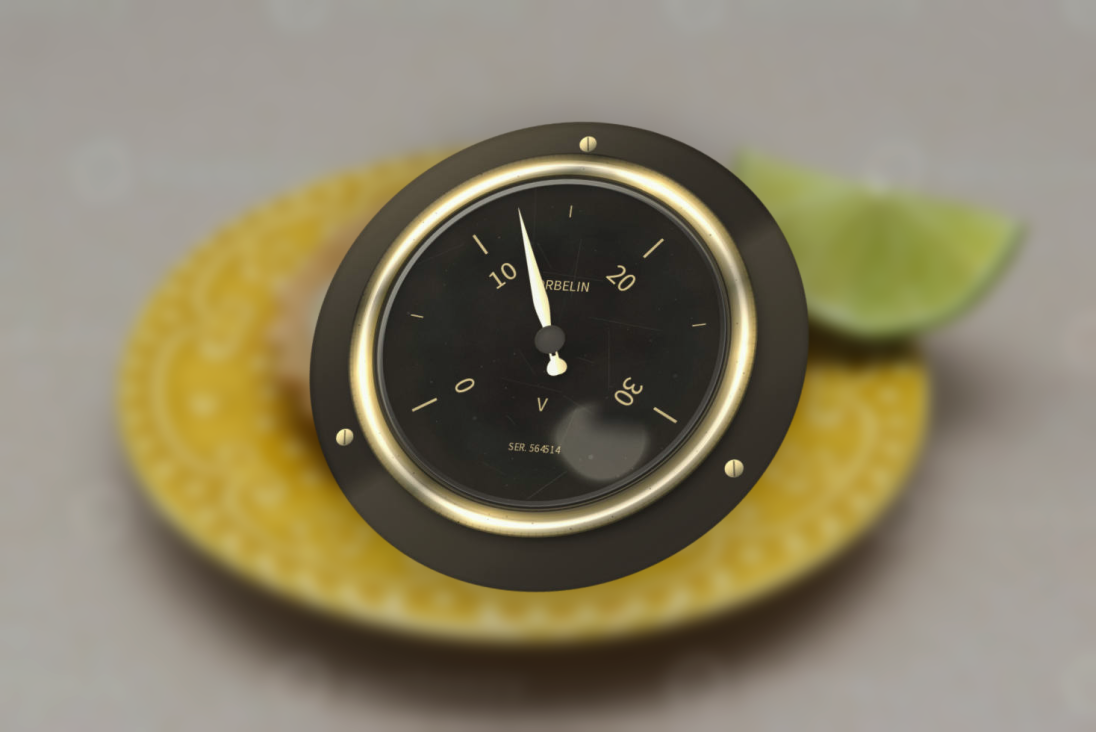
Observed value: 12.5,V
